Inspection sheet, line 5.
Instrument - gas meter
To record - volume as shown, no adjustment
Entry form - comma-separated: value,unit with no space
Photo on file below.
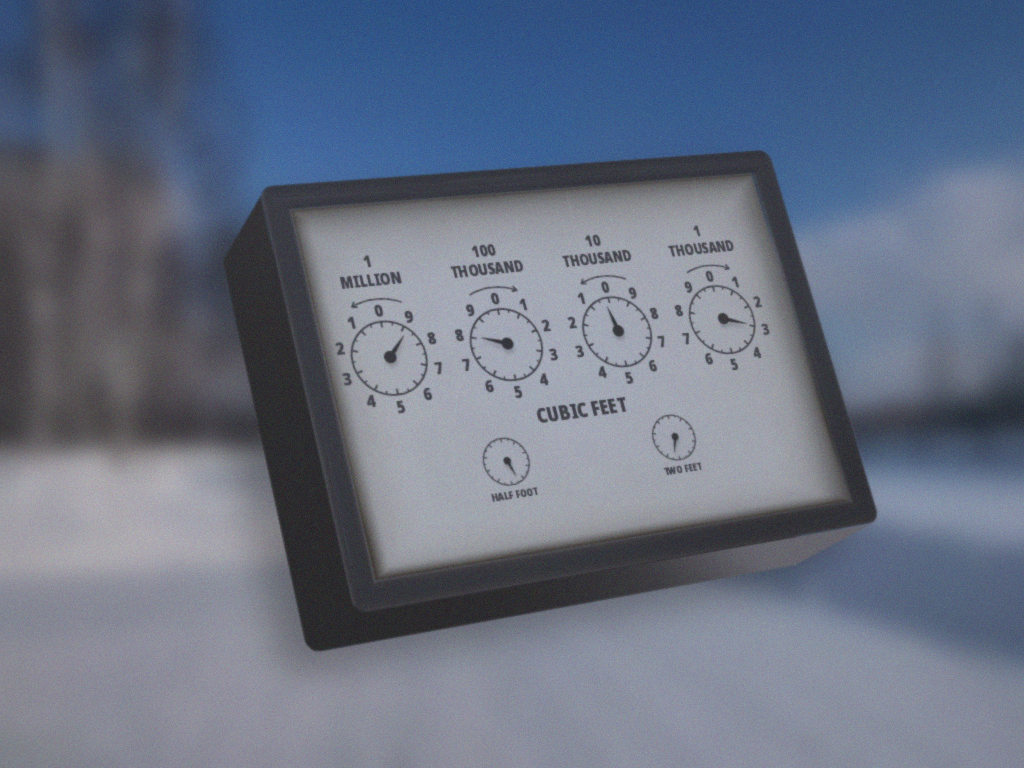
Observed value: 880300,ft³
